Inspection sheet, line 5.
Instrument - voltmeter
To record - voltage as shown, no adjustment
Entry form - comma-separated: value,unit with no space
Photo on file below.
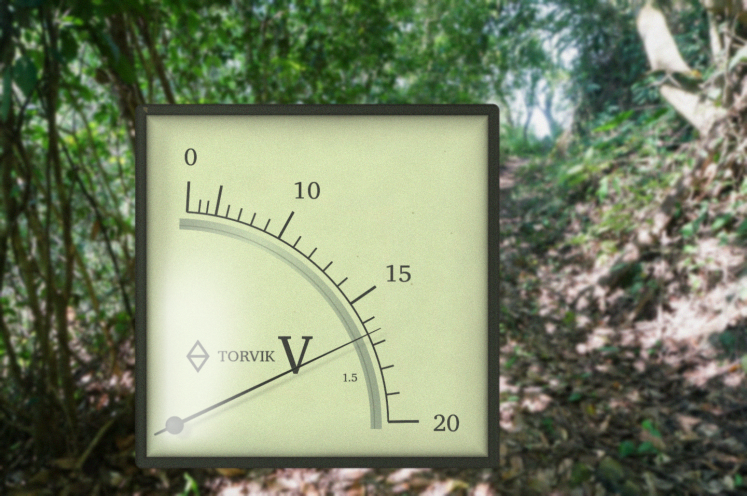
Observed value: 16.5,V
